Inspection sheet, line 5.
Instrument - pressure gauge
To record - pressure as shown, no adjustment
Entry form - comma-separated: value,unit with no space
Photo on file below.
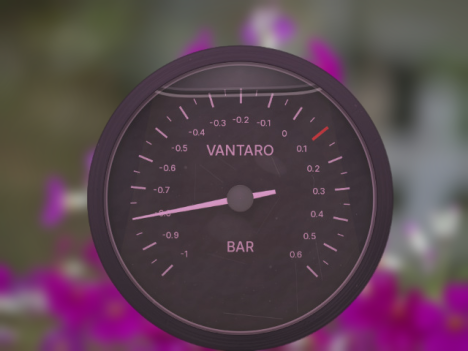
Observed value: -0.8,bar
